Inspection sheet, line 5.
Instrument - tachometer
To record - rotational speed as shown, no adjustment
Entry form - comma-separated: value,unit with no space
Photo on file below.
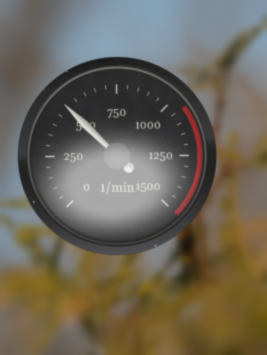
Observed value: 500,rpm
